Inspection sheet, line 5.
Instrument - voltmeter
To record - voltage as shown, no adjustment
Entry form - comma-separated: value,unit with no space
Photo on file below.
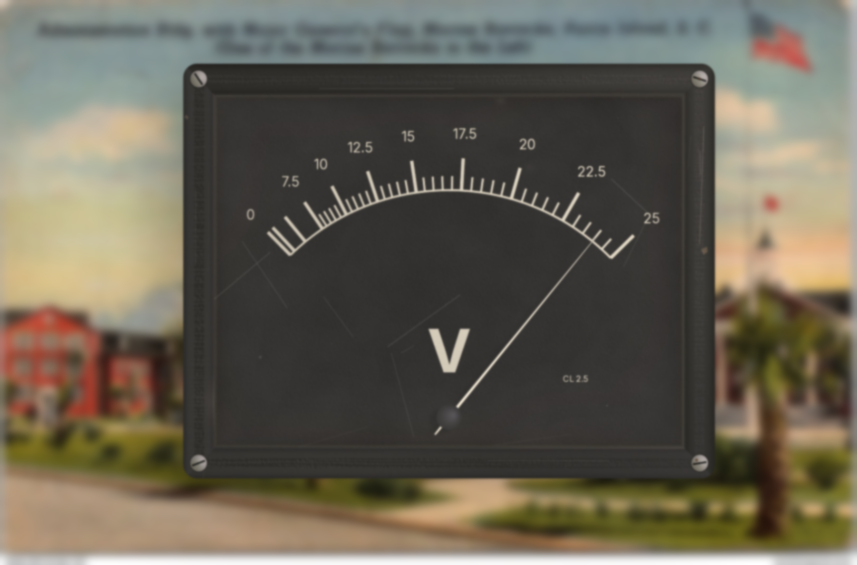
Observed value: 24,V
